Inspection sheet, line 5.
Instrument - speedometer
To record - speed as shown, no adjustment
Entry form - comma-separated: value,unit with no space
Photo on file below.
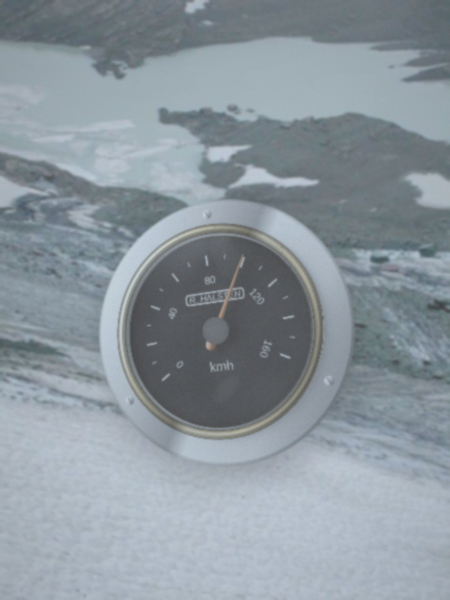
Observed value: 100,km/h
